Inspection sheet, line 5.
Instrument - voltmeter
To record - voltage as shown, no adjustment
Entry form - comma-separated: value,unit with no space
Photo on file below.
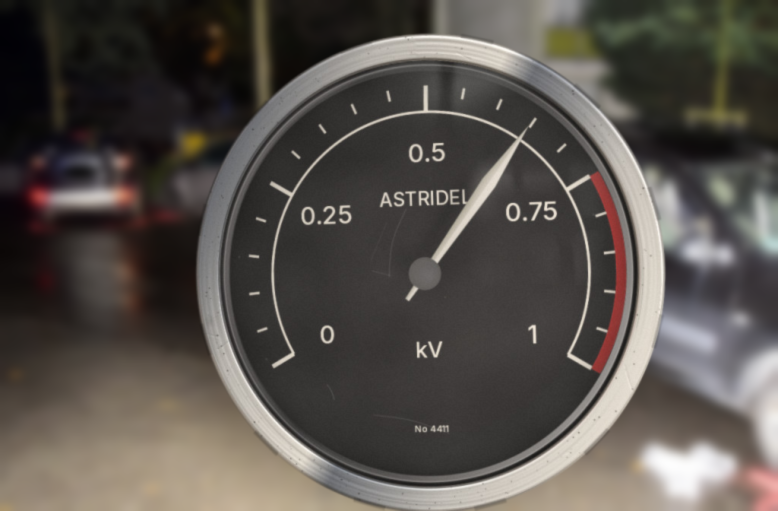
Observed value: 0.65,kV
